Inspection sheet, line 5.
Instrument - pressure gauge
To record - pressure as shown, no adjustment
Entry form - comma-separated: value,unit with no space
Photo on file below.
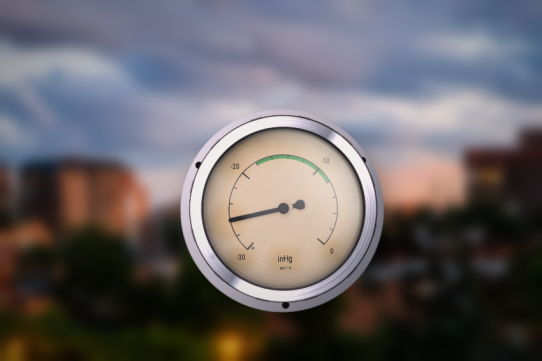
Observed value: -26,inHg
